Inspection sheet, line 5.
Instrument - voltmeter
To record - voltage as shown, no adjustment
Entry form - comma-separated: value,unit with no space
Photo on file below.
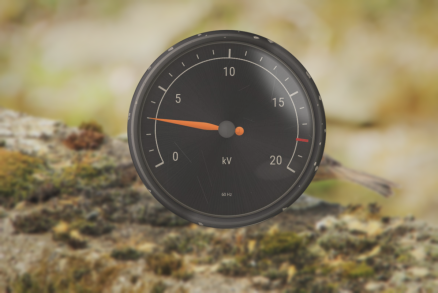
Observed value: 3,kV
